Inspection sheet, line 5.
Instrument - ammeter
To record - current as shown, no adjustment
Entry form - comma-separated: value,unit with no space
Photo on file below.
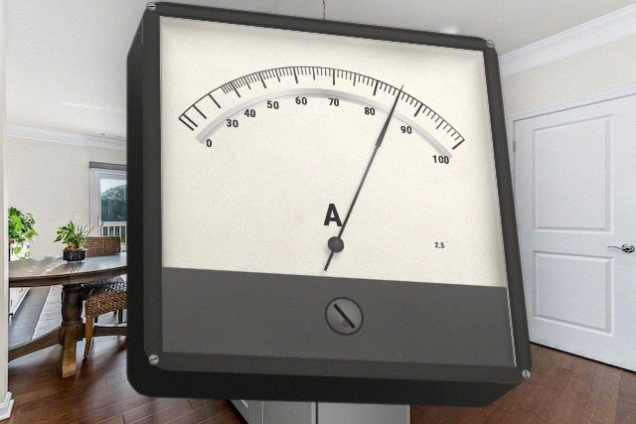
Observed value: 85,A
